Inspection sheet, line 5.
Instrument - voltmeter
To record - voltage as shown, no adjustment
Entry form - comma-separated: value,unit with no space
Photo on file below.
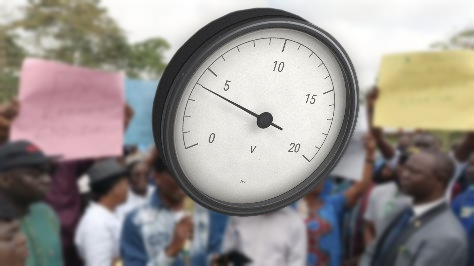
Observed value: 4,V
